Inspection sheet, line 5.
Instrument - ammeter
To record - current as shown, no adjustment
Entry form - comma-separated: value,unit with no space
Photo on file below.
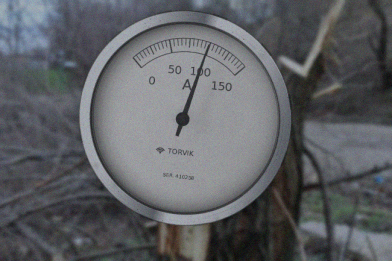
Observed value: 100,A
